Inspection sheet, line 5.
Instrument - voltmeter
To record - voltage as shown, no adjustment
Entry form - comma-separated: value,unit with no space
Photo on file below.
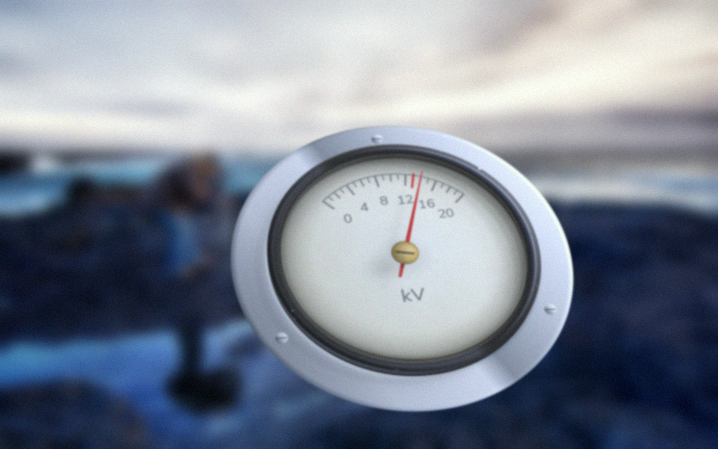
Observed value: 14,kV
